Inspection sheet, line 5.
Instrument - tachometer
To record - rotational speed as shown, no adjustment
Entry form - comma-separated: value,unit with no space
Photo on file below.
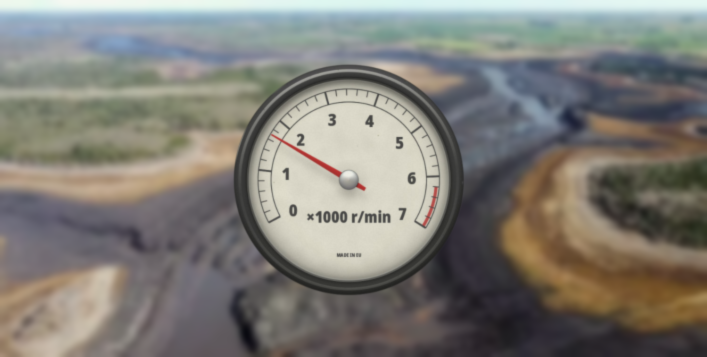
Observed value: 1700,rpm
